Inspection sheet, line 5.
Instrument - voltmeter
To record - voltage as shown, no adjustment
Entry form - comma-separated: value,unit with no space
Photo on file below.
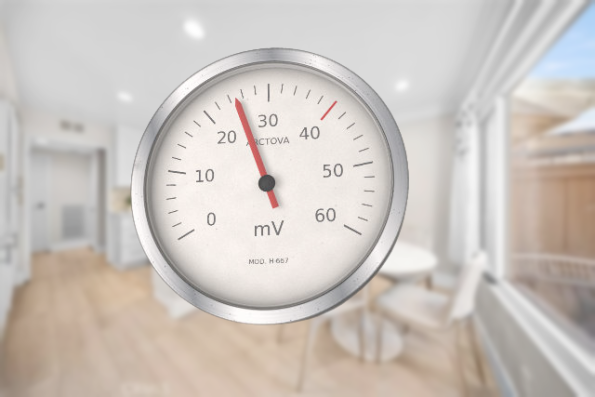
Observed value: 25,mV
